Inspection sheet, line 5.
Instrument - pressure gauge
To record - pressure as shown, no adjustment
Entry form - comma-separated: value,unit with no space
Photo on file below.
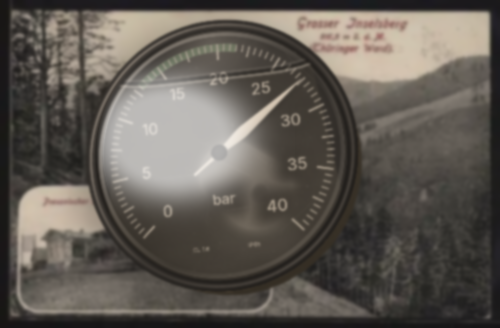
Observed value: 27.5,bar
